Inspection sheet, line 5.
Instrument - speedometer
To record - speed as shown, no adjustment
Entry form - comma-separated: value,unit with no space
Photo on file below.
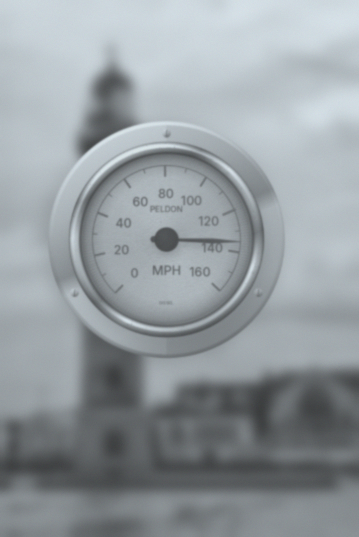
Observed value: 135,mph
